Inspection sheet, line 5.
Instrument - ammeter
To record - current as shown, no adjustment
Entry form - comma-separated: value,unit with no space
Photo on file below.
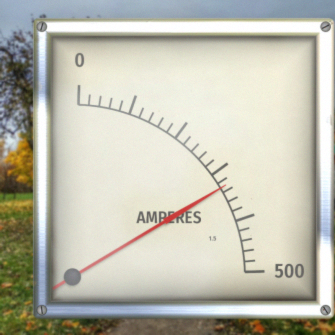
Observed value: 330,A
